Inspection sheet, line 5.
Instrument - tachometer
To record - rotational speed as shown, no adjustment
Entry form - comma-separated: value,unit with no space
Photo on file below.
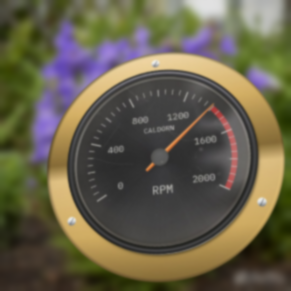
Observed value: 1400,rpm
